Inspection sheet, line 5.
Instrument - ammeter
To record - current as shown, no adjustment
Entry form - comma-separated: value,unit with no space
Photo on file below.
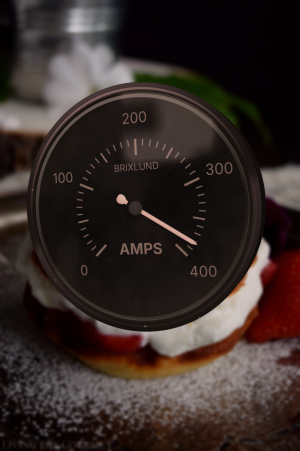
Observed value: 380,A
